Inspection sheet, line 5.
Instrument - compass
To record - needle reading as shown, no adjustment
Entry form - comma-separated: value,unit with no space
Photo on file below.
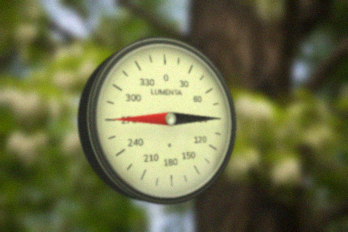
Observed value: 270,°
